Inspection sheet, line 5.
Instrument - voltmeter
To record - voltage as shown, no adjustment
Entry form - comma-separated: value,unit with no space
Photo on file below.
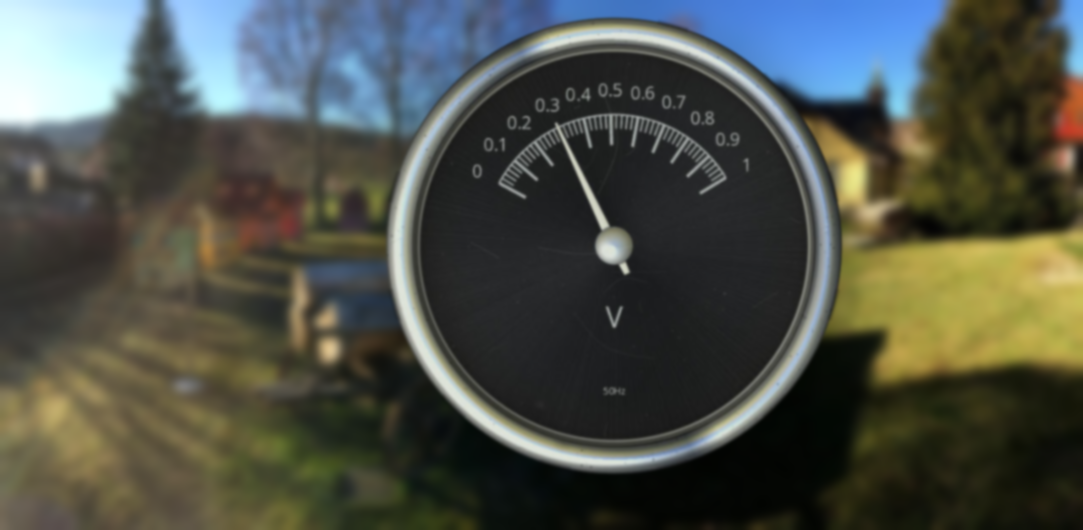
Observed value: 0.3,V
